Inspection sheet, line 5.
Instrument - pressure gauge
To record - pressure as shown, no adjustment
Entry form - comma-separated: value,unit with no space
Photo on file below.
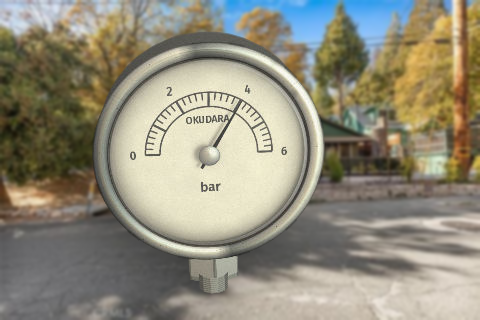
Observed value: 4,bar
